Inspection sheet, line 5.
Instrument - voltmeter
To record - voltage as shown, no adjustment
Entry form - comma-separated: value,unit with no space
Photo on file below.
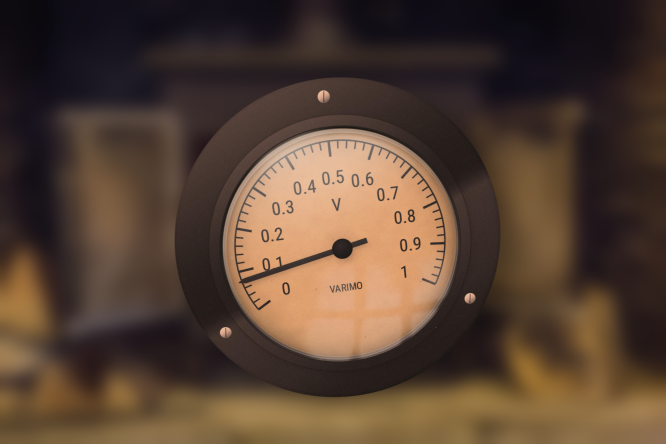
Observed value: 0.08,V
